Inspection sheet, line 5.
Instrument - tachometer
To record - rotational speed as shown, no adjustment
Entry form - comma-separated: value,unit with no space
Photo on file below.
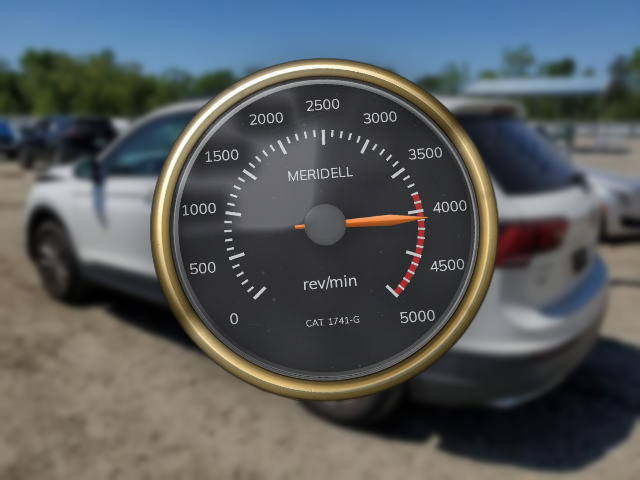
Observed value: 4100,rpm
